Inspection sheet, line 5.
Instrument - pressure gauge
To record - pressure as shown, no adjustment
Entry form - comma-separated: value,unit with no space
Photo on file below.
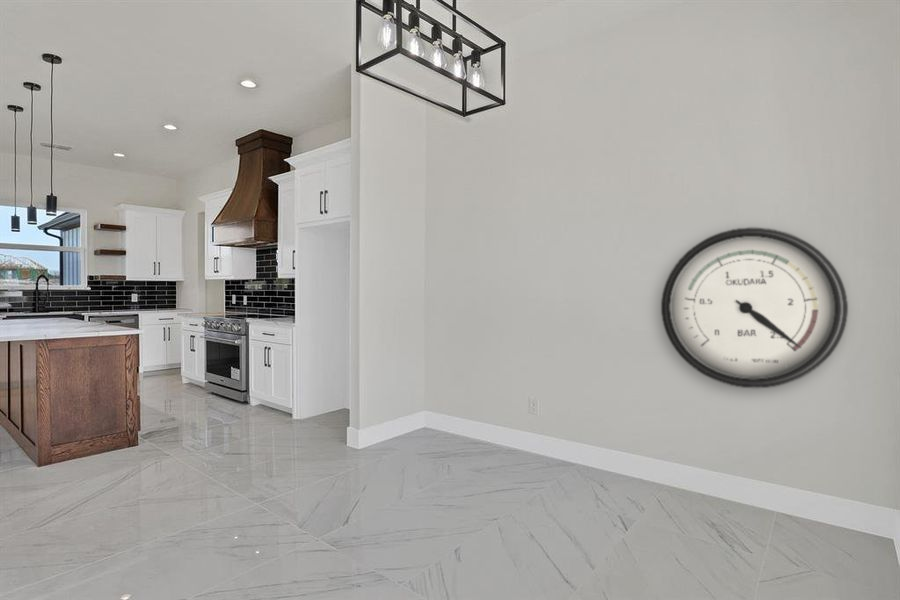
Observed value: 2.45,bar
